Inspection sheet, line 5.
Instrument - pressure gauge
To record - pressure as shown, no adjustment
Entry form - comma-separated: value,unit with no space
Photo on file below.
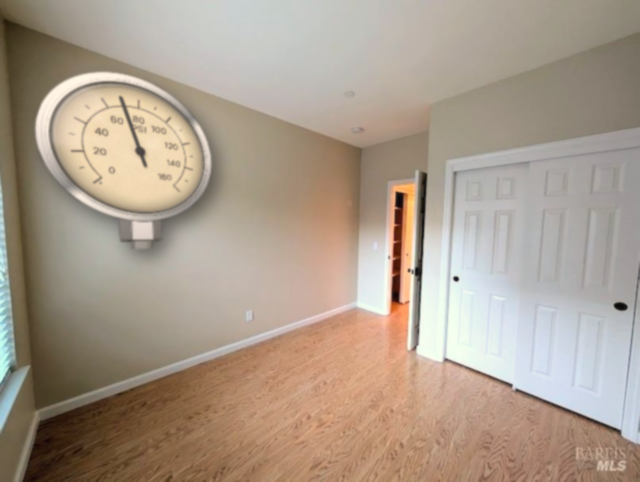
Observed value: 70,psi
